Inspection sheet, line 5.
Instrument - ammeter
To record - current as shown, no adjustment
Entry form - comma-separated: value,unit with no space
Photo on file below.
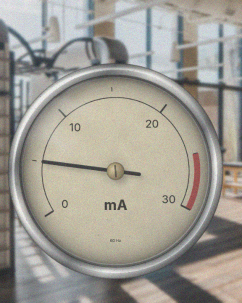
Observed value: 5,mA
